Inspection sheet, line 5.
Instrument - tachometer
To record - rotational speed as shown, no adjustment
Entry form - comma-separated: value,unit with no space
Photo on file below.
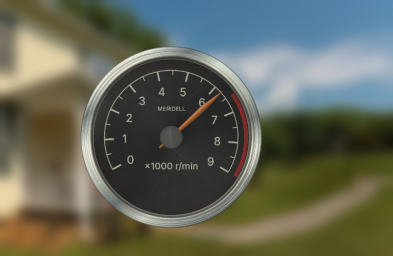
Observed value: 6250,rpm
